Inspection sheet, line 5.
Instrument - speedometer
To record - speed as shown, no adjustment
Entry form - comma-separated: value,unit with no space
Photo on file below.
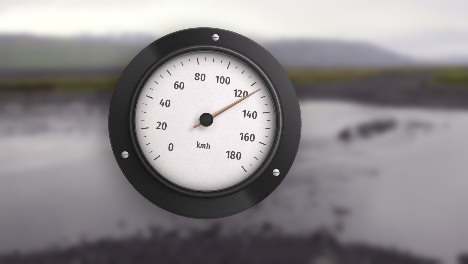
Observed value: 125,km/h
